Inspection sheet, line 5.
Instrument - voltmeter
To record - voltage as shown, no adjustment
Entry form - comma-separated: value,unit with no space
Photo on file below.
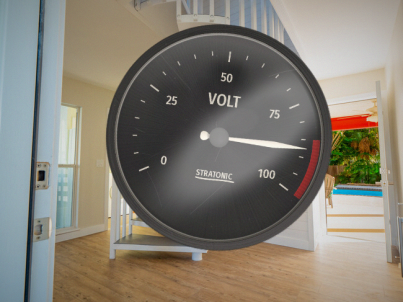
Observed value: 87.5,V
